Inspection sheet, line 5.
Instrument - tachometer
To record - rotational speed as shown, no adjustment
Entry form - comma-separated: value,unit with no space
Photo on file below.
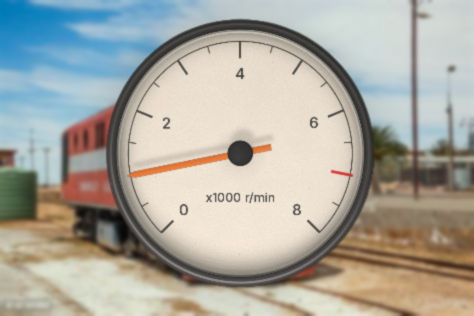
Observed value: 1000,rpm
